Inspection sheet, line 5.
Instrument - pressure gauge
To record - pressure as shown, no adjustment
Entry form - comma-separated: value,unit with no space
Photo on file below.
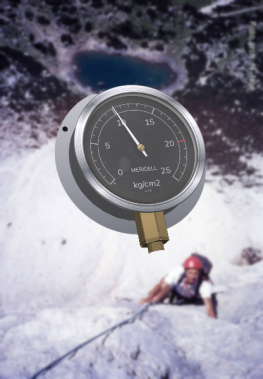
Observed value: 10,kg/cm²
